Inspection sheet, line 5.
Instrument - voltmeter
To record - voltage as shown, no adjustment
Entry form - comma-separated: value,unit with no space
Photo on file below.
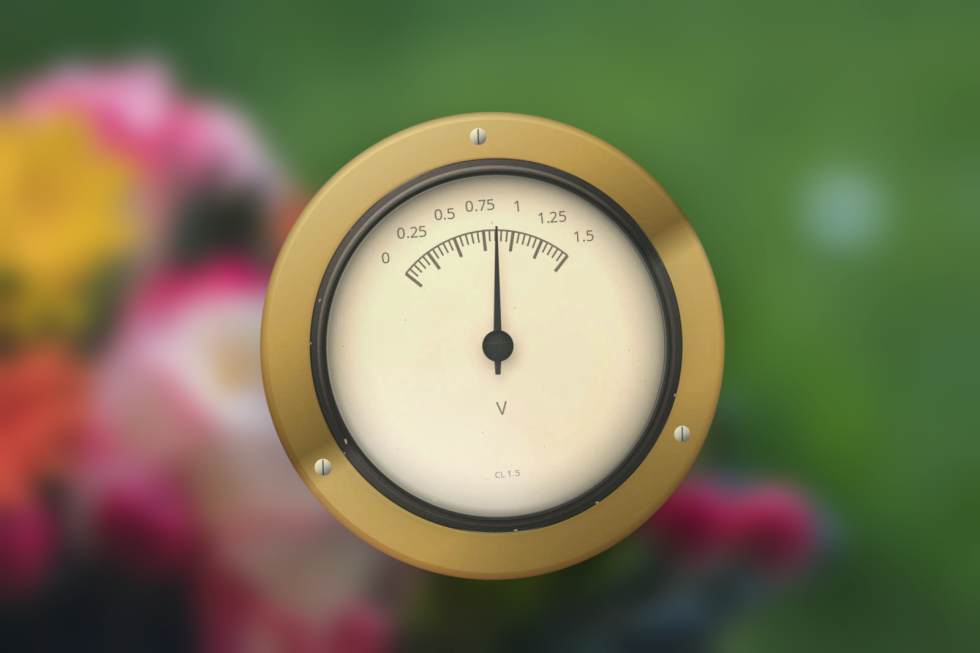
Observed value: 0.85,V
